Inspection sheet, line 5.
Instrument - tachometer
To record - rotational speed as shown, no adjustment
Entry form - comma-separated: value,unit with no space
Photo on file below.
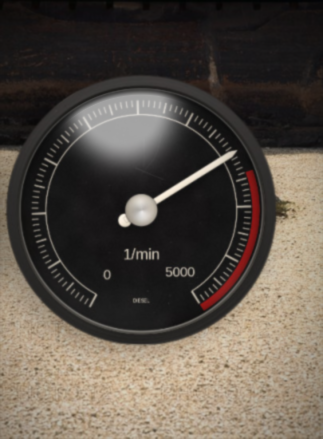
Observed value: 3500,rpm
